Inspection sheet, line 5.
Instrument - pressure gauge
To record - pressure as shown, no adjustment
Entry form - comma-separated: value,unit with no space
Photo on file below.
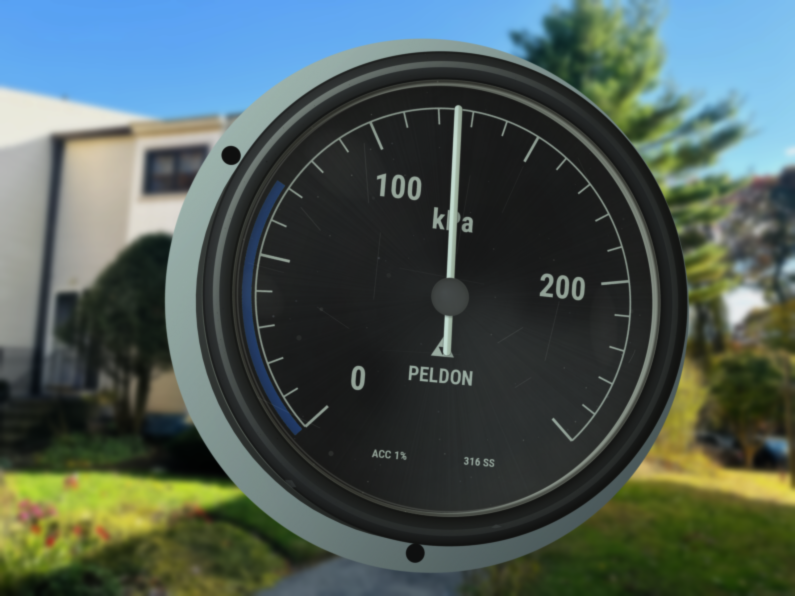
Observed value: 125,kPa
